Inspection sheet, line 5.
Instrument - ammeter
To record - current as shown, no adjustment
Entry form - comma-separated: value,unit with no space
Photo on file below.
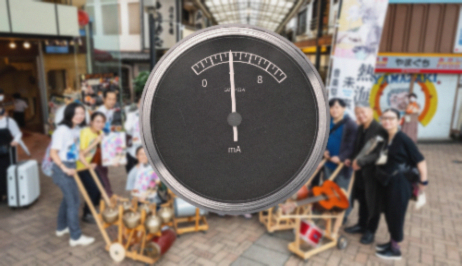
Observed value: 4,mA
